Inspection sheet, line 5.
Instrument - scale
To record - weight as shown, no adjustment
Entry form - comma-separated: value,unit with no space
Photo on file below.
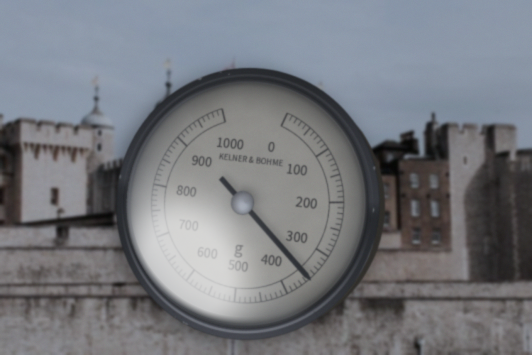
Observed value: 350,g
